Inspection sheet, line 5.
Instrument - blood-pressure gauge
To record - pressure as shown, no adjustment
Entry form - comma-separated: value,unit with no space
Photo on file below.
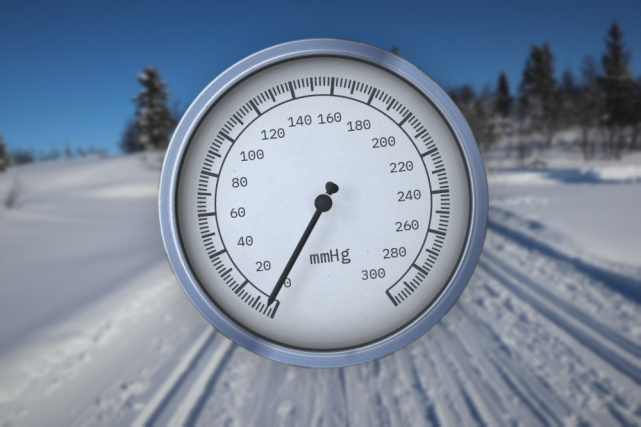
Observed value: 4,mmHg
